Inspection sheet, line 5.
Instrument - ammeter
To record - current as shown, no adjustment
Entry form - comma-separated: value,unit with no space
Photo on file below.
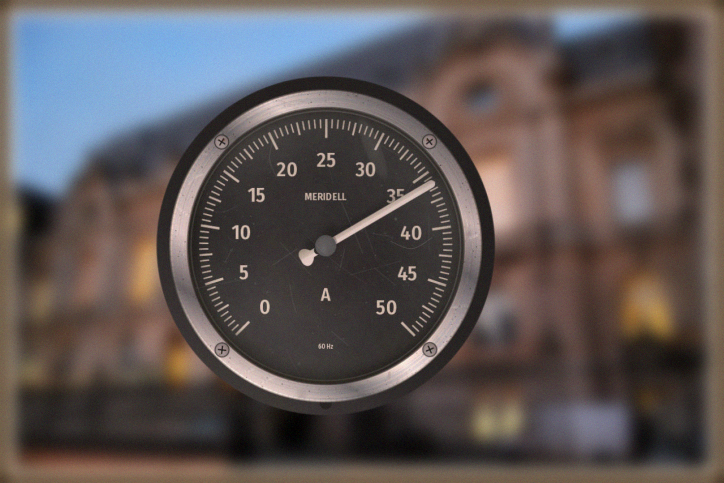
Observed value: 36,A
